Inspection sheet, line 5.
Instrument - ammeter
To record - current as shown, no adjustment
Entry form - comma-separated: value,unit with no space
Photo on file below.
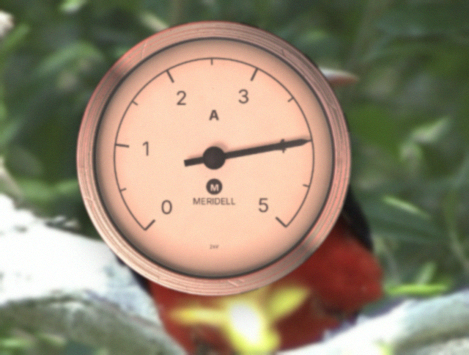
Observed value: 4,A
